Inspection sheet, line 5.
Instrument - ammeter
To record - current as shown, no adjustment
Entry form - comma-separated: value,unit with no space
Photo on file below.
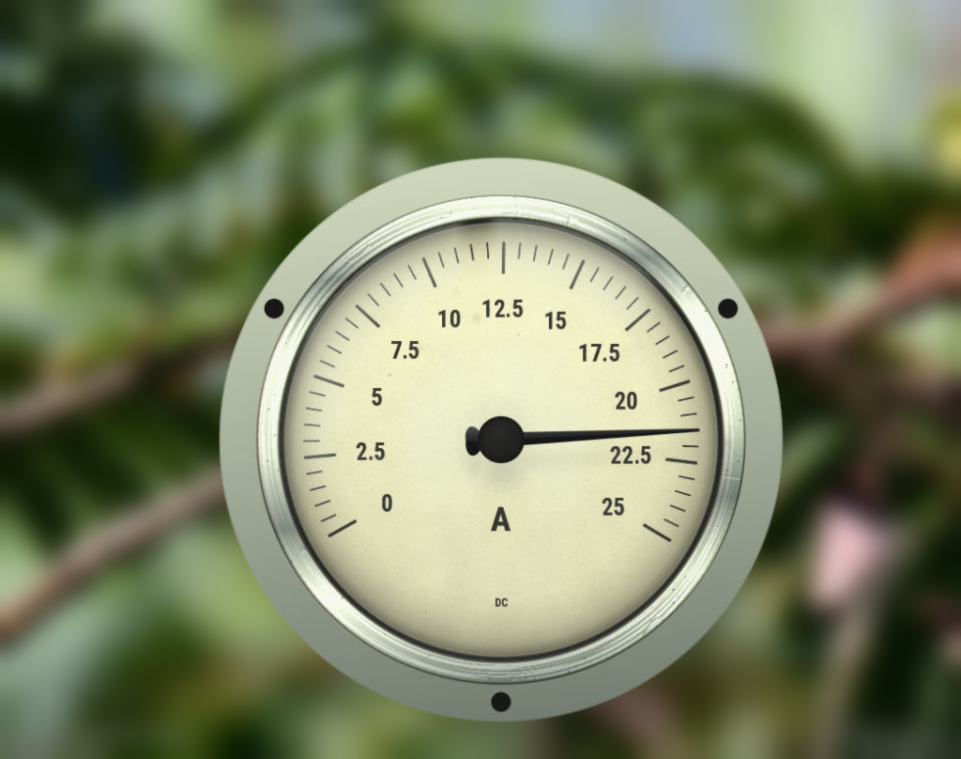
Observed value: 21.5,A
